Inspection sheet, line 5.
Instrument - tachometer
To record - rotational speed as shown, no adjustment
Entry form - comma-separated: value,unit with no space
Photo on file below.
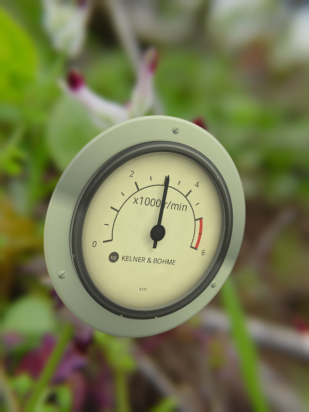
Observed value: 3000,rpm
